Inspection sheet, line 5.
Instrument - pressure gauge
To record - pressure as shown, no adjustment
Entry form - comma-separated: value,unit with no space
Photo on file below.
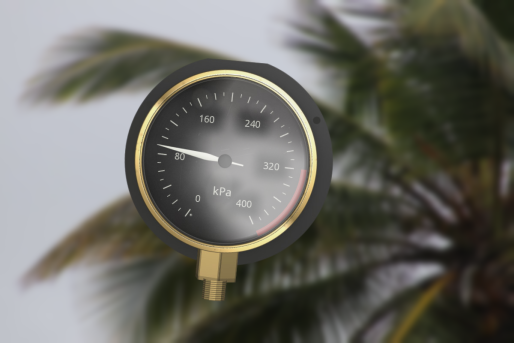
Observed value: 90,kPa
